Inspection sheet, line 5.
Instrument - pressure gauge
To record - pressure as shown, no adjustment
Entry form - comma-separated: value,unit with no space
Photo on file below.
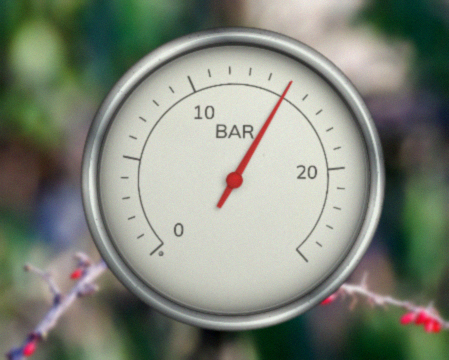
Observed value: 15,bar
